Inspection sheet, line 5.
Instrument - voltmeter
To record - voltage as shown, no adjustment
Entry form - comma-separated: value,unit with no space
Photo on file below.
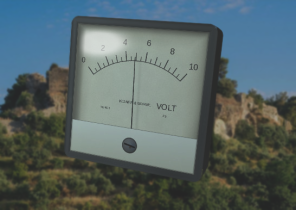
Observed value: 5,V
